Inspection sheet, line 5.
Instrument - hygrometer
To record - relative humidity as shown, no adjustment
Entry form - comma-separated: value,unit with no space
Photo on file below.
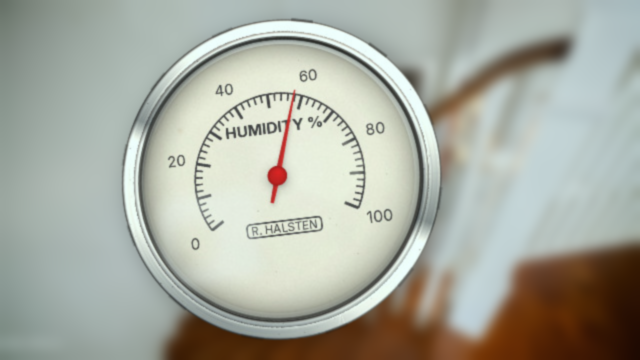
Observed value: 58,%
